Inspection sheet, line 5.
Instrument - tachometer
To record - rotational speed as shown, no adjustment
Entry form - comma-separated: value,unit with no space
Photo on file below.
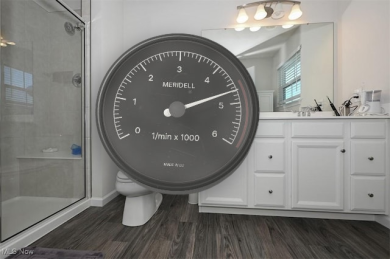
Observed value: 4700,rpm
